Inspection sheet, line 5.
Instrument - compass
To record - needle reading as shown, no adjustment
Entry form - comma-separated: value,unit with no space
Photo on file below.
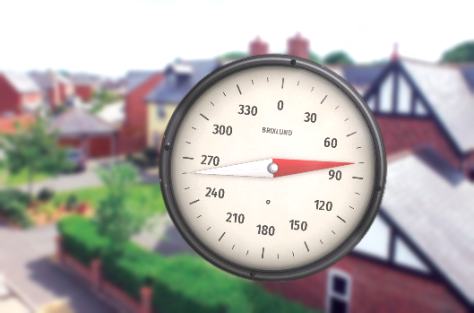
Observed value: 80,°
